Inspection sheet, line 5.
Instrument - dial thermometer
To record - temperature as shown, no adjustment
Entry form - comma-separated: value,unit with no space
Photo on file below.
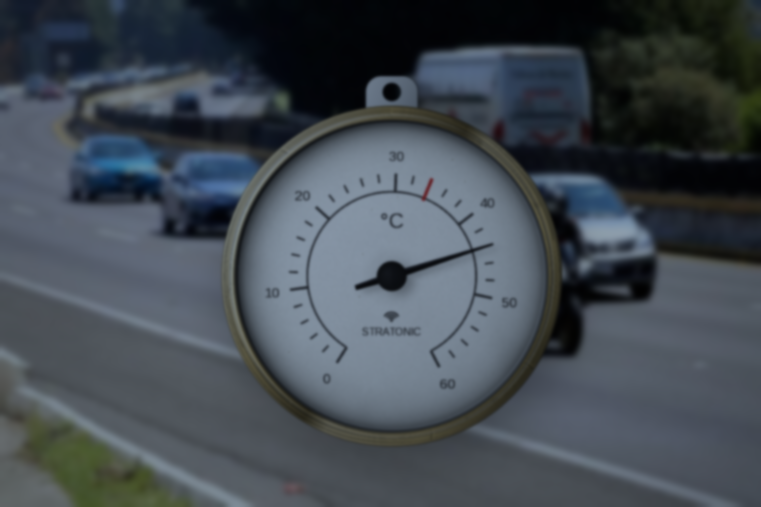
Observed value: 44,°C
